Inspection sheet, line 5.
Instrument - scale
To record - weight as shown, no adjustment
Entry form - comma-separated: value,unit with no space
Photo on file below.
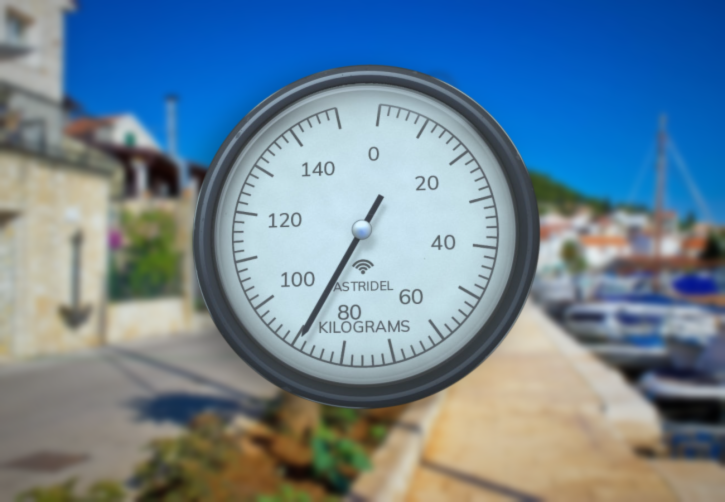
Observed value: 89,kg
